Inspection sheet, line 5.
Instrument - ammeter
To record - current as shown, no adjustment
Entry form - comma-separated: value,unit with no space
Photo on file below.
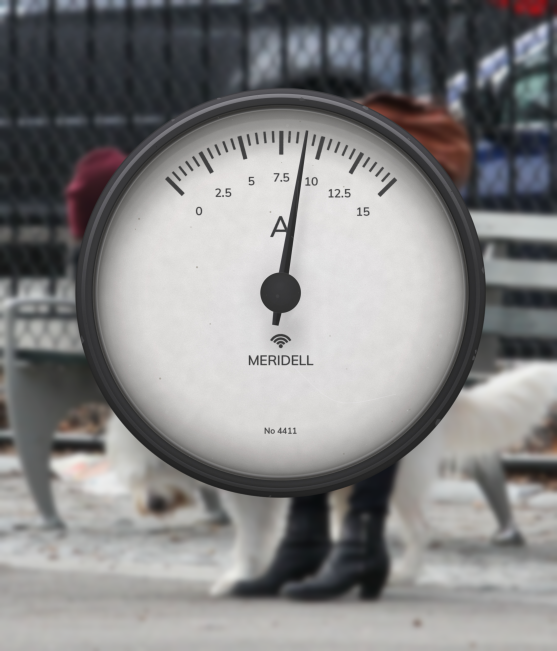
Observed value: 9,A
